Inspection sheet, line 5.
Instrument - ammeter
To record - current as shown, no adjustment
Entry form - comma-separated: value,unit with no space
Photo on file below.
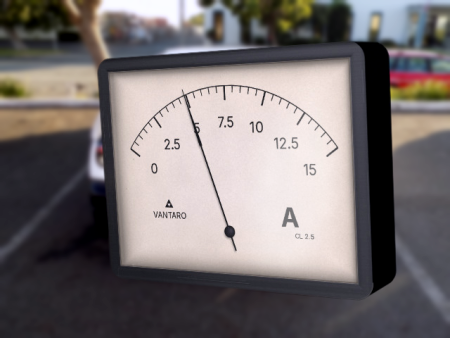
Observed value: 5,A
